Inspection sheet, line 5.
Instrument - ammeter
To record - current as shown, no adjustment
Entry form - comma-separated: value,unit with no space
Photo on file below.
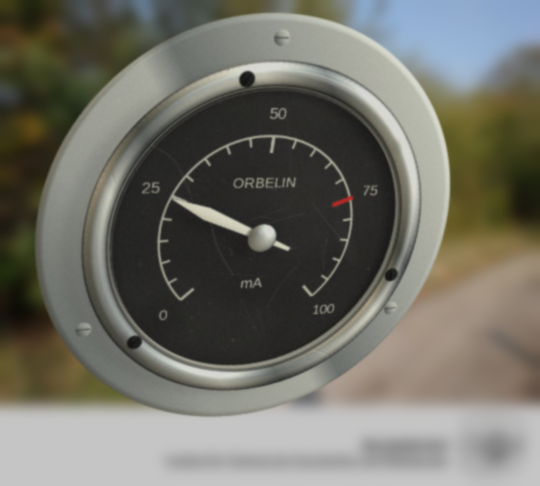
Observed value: 25,mA
